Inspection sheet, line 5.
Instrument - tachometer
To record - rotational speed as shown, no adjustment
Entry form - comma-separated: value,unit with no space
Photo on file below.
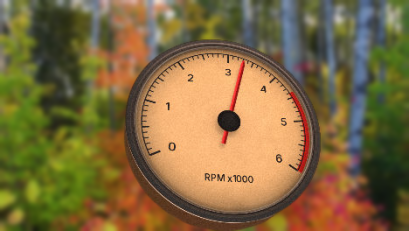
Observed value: 3300,rpm
